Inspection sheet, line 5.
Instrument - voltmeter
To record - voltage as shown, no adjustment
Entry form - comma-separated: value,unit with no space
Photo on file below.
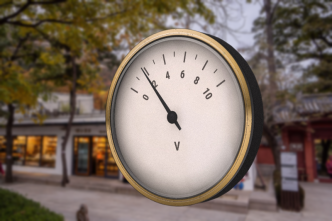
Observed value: 2,V
